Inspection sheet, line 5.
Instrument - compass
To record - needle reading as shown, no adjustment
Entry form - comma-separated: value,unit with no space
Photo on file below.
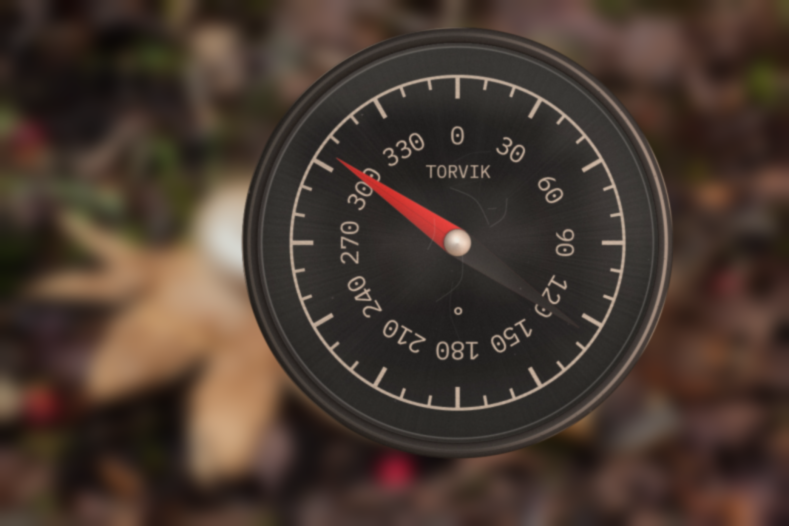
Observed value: 305,°
